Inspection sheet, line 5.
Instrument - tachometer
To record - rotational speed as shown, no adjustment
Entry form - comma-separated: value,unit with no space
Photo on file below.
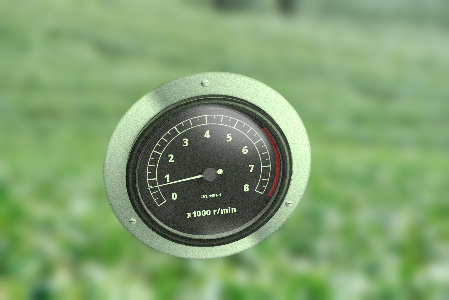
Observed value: 750,rpm
